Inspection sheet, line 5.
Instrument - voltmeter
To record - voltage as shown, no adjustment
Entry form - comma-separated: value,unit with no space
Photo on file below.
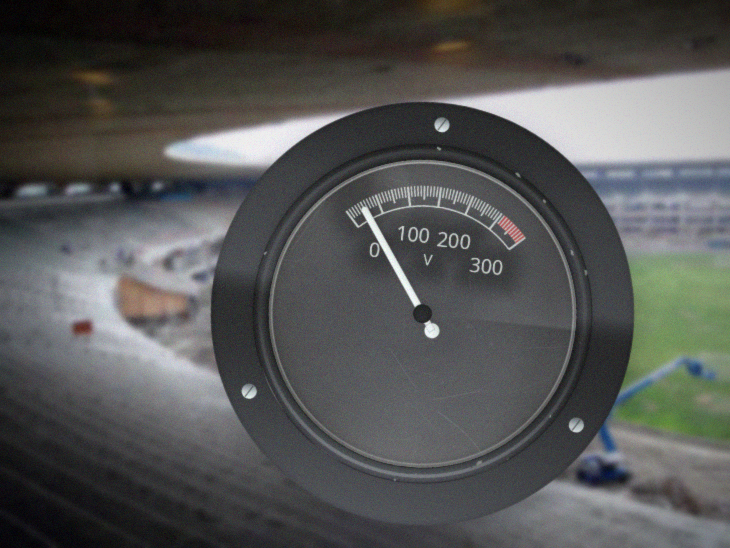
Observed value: 25,V
